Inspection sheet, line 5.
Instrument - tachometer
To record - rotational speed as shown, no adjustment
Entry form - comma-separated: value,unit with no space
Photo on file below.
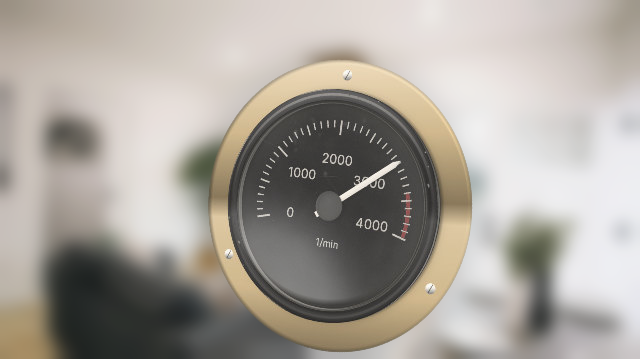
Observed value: 3000,rpm
